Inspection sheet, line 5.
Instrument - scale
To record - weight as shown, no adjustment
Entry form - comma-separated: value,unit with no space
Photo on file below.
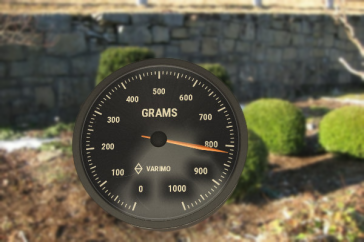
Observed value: 820,g
